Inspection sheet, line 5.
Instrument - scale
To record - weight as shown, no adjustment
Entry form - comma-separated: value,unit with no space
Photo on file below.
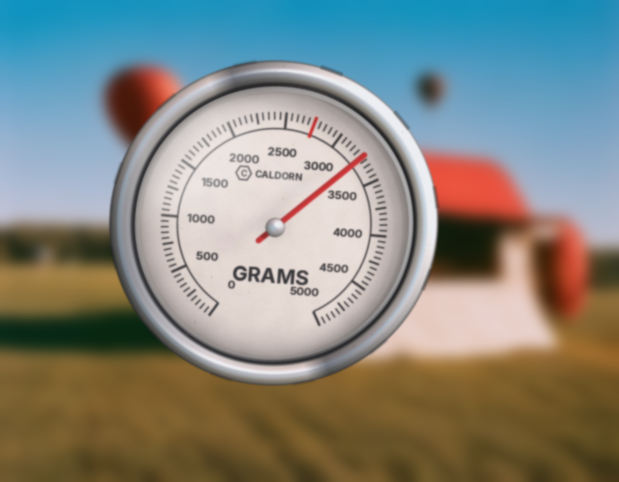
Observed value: 3250,g
